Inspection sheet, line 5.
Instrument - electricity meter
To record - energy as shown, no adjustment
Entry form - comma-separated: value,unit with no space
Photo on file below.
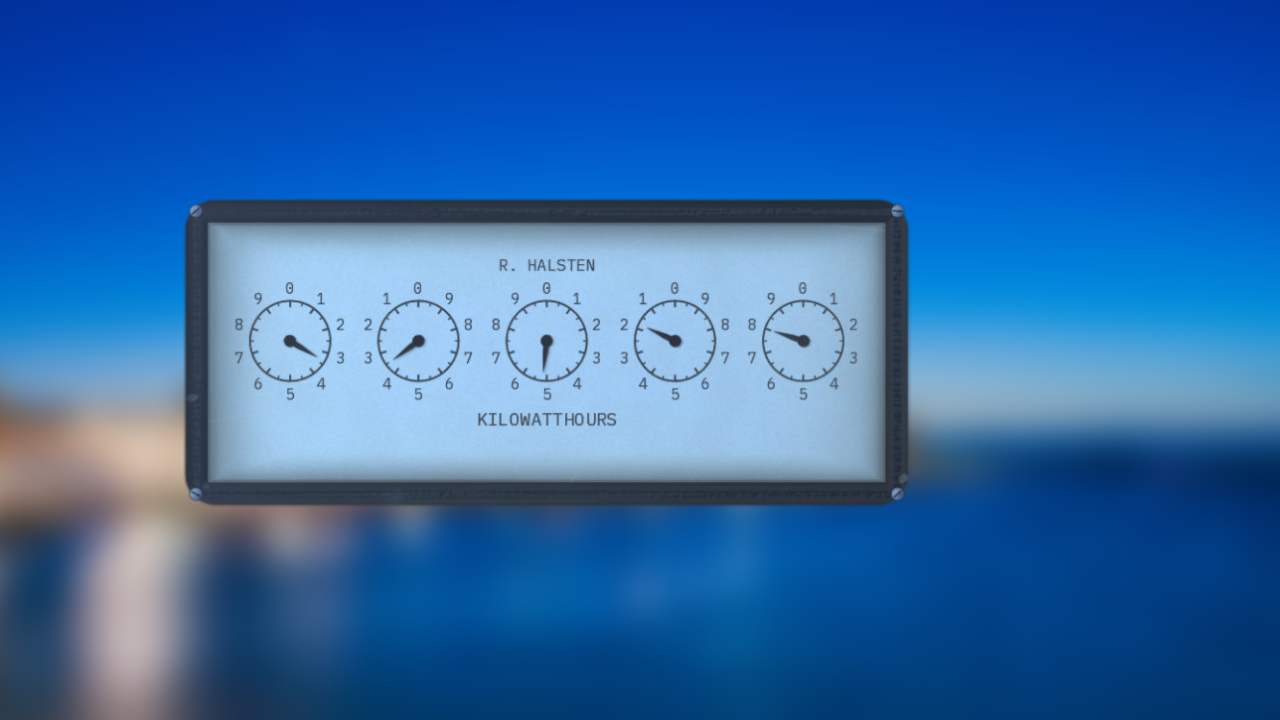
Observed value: 33518,kWh
